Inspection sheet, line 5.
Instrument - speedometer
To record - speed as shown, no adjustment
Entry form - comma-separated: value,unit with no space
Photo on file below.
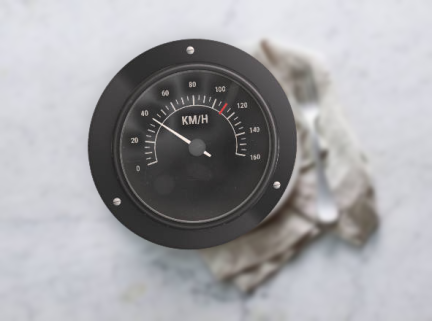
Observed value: 40,km/h
